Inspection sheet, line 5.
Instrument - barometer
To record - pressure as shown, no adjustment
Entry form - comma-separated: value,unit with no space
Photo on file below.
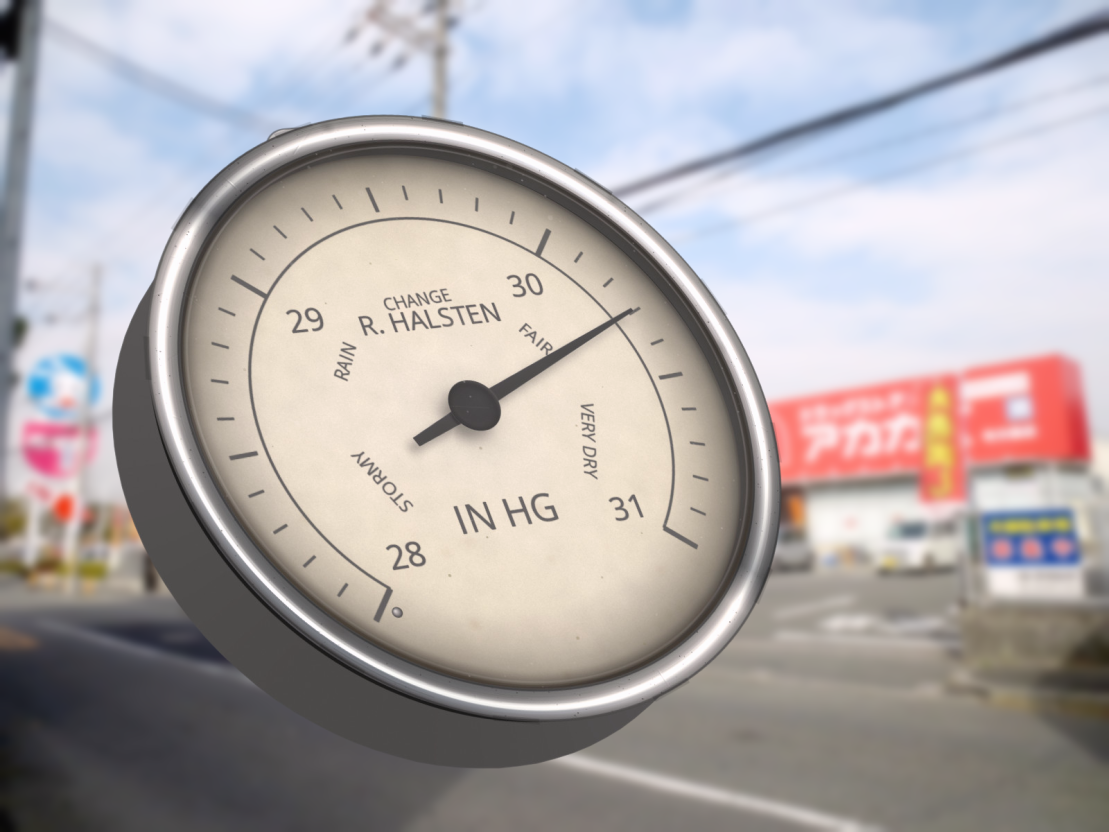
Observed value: 30.3,inHg
